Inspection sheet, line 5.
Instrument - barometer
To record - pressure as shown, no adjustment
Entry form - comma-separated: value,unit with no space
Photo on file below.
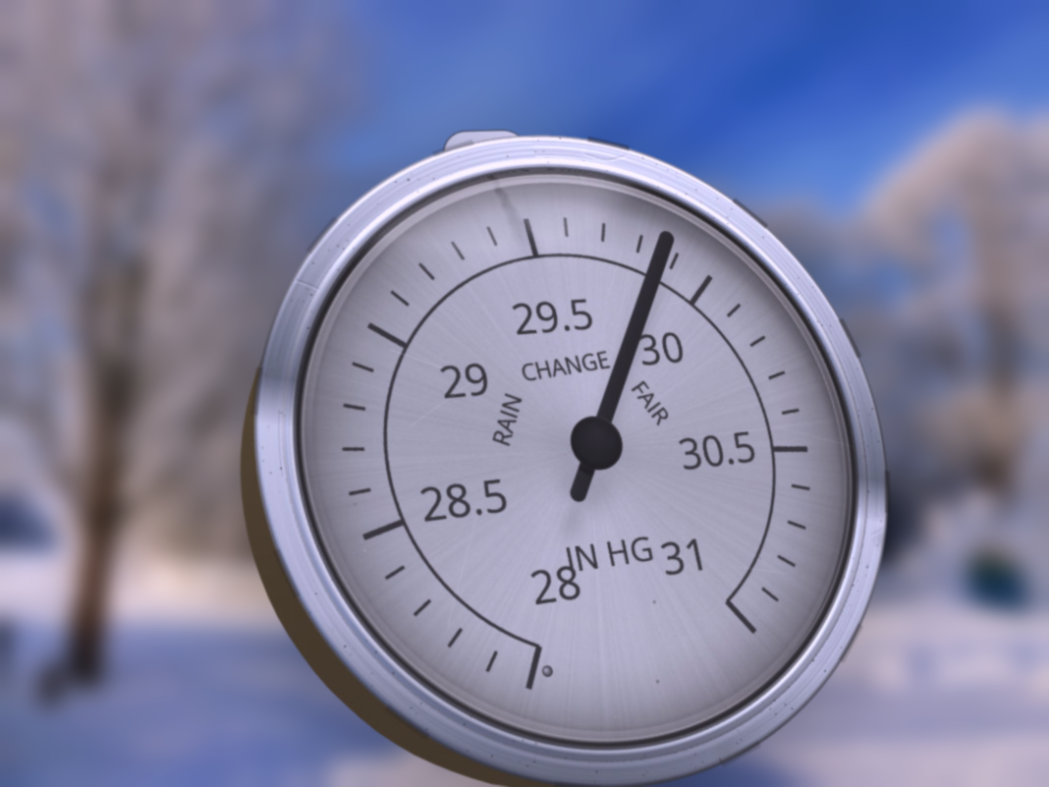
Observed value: 29.85,inHg
